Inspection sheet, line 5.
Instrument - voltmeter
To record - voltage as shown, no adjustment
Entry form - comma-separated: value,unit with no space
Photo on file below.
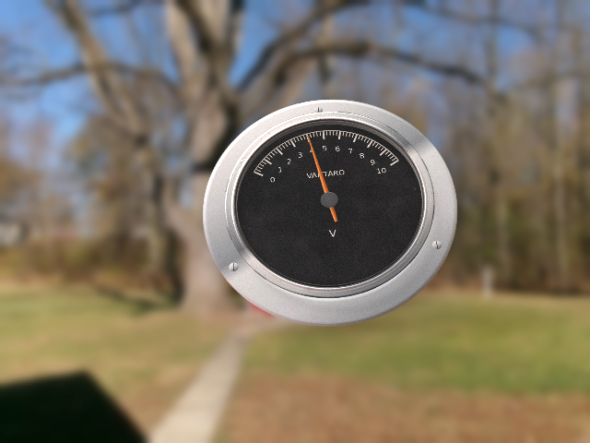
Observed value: 4,V
